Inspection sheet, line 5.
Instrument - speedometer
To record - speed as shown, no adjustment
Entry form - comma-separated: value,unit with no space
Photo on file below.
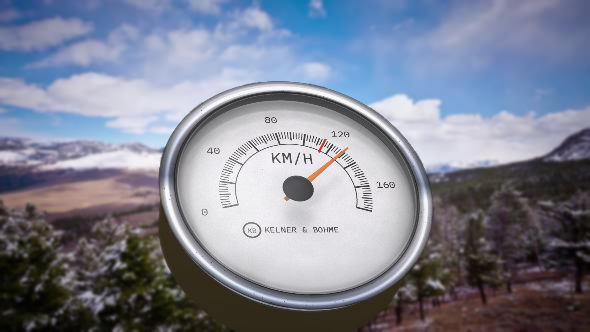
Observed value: 130,km/h
